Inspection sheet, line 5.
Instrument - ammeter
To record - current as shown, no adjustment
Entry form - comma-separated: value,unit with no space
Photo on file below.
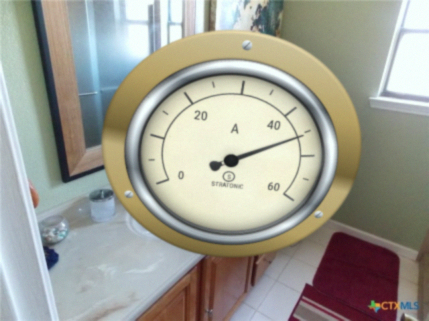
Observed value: 45,A
